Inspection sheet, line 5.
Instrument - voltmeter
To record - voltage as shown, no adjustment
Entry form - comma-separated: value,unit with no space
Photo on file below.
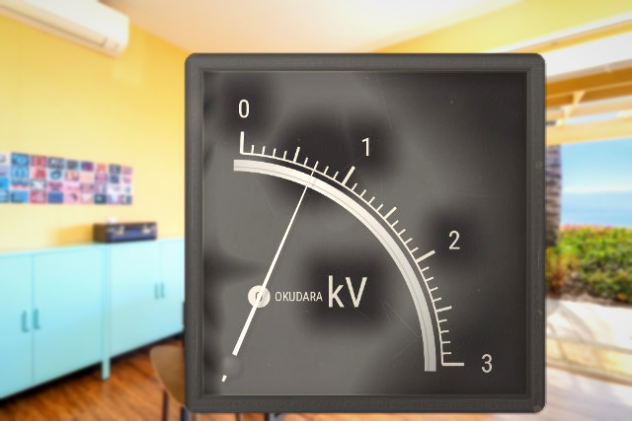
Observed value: 0.7,kV
